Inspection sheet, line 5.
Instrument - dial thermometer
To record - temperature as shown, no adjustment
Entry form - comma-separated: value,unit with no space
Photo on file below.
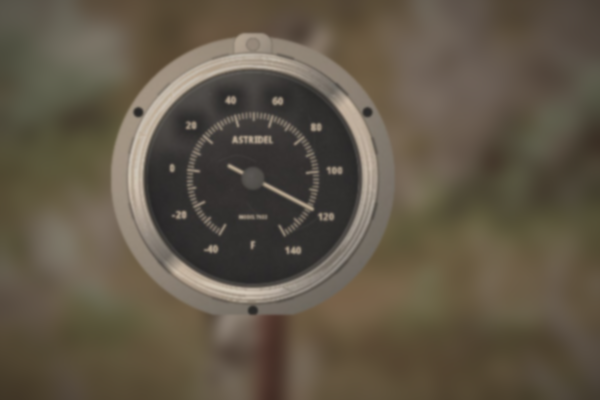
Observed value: 120,°F
